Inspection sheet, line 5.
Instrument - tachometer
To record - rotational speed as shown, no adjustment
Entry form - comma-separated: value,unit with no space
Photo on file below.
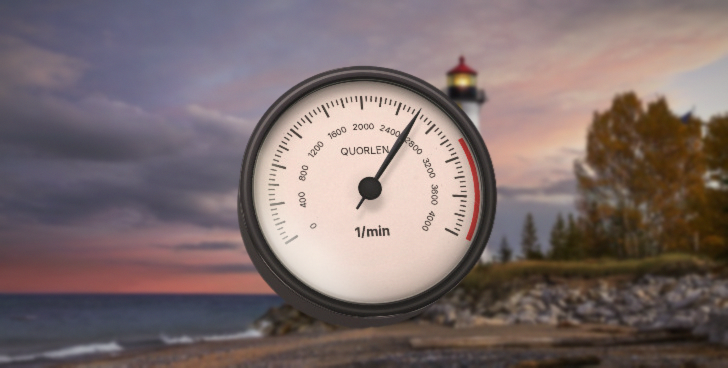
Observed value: 2600,rpm
